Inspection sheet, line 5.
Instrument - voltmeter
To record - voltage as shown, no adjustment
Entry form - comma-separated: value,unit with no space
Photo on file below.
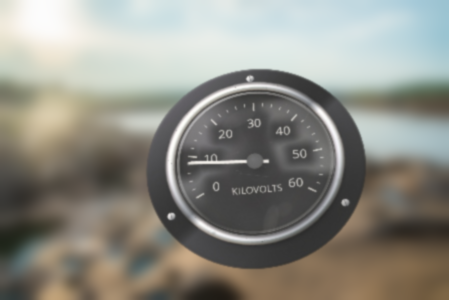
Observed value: 8,kV
